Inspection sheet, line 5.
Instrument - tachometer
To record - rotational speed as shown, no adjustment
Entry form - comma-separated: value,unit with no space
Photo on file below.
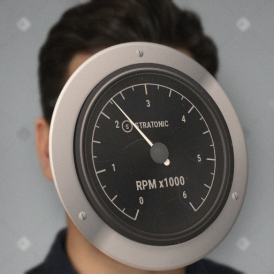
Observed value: 2250,rpm
